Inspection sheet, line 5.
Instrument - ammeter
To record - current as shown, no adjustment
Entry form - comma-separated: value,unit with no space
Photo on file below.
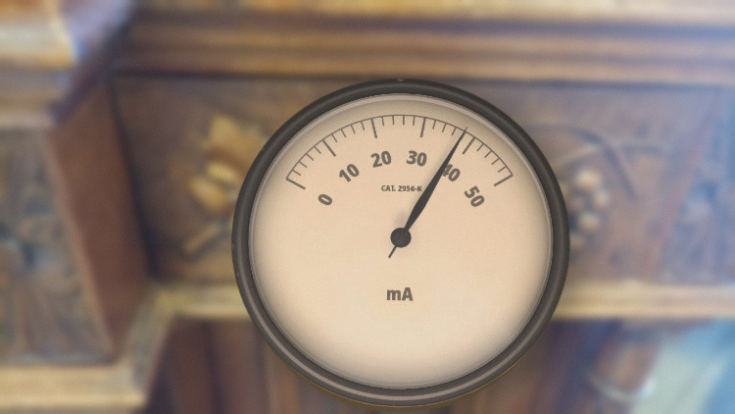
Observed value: 38,mA
